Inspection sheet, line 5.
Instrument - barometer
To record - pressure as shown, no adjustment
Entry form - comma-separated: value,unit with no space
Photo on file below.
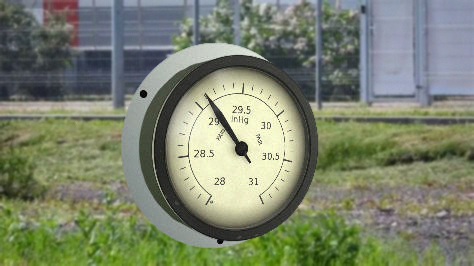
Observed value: 29.1,inHg
